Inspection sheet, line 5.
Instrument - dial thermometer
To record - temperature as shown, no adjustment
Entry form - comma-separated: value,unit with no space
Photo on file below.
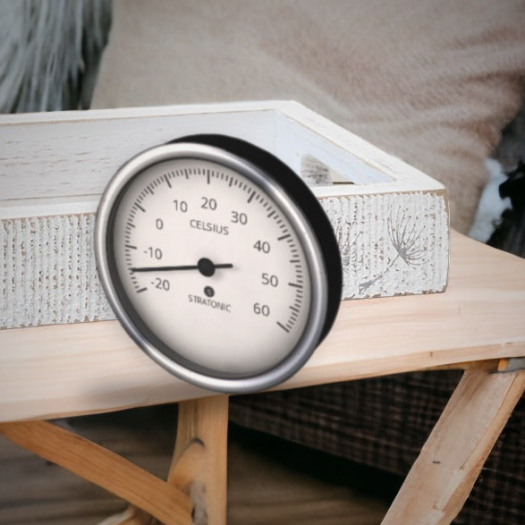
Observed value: -15,°C
